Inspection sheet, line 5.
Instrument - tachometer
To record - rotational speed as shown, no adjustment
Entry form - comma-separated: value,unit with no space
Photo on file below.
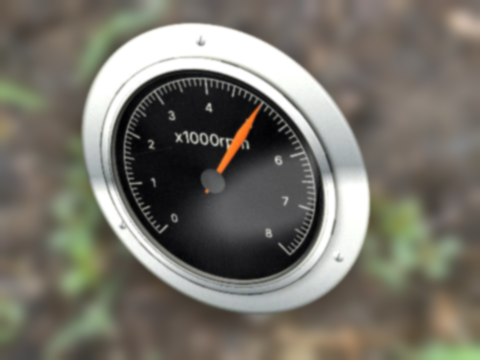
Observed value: 5000,rpm
